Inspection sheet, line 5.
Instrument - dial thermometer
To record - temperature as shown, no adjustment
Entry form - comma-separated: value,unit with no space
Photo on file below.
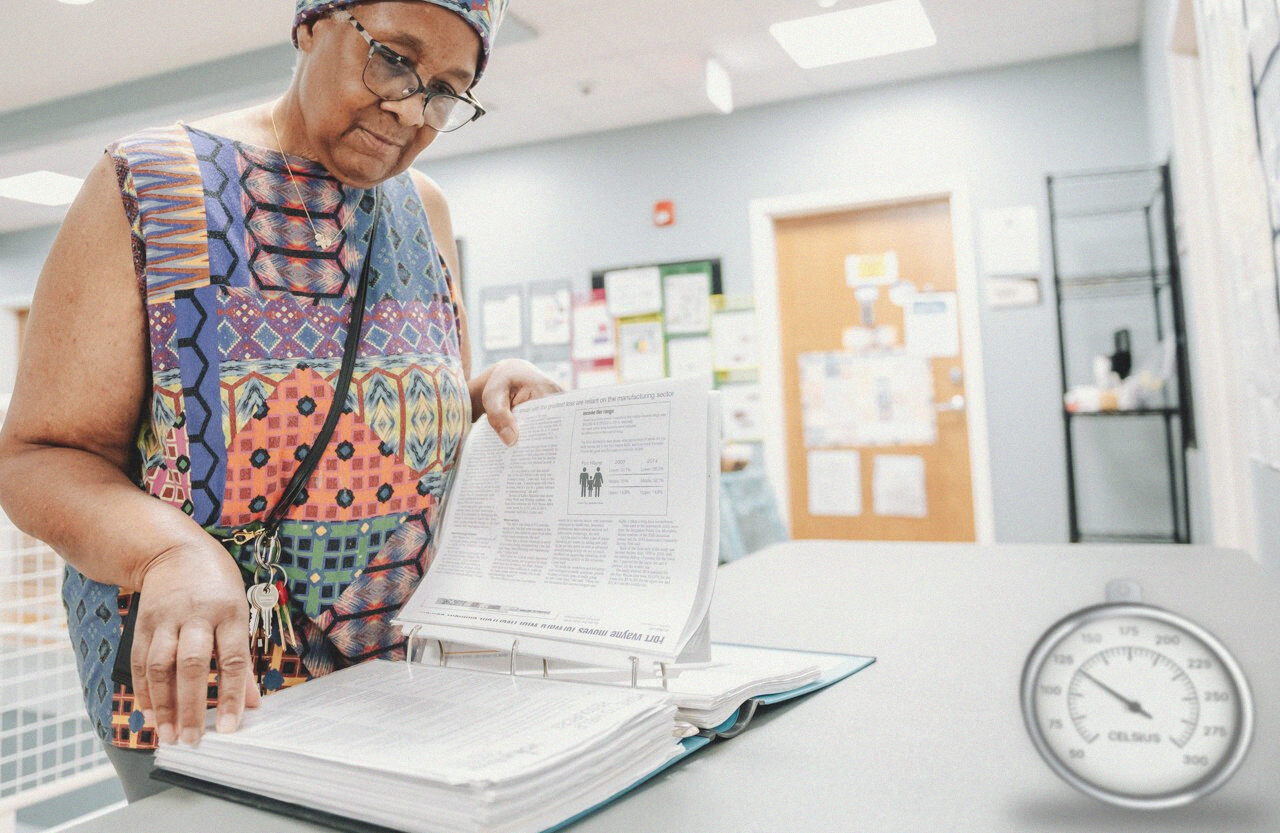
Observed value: 125,°C
